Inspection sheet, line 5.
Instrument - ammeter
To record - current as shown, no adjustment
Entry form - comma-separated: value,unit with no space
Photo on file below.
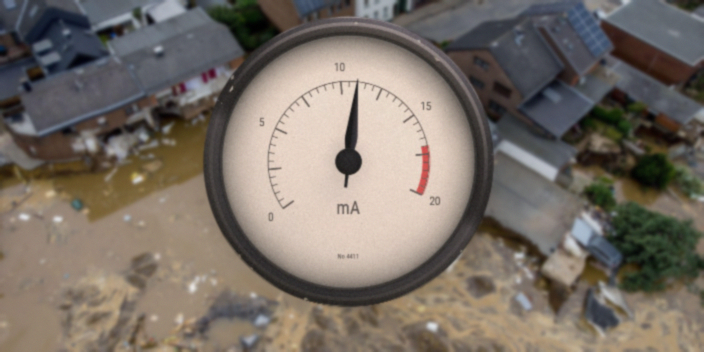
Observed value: 11,mA
